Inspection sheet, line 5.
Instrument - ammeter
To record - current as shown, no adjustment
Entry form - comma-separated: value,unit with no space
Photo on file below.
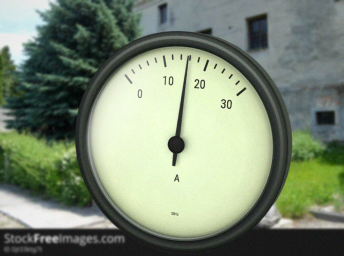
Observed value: 16,A
